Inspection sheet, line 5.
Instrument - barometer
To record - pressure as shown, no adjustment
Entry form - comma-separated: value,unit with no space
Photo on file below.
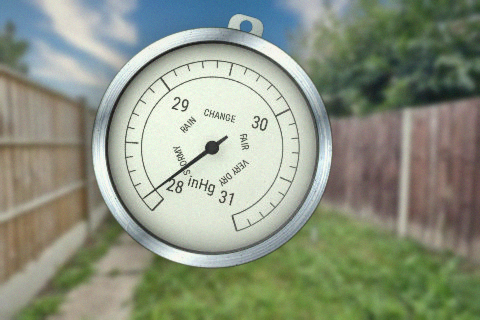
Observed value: 28.1,inHg
